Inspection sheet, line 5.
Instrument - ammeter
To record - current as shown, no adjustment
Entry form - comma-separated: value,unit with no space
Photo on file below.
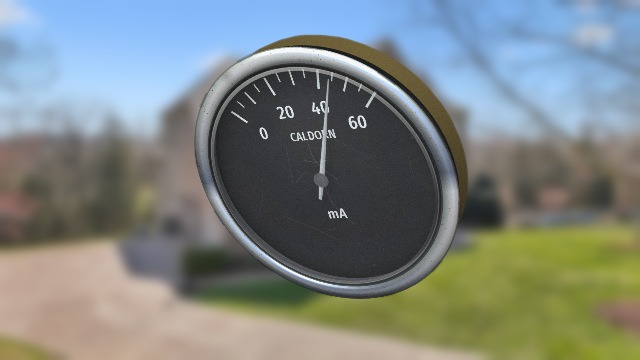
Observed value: 45,mA
